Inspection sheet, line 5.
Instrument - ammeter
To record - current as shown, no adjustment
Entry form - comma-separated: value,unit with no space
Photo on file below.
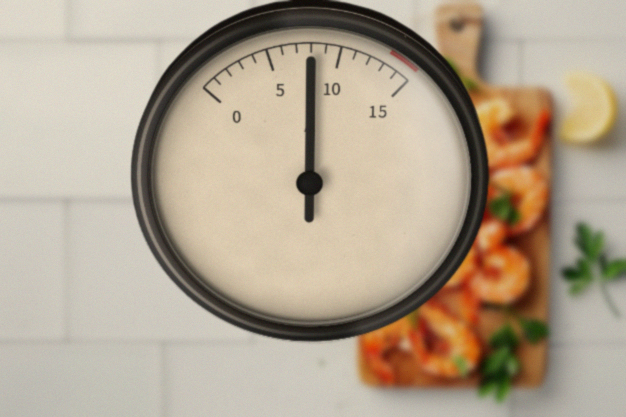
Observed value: 8,A
